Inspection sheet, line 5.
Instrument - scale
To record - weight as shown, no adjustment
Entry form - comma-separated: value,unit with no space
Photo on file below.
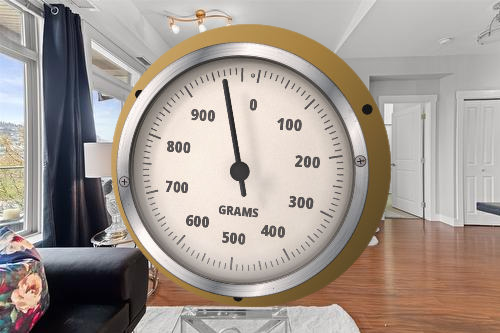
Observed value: 970,g
